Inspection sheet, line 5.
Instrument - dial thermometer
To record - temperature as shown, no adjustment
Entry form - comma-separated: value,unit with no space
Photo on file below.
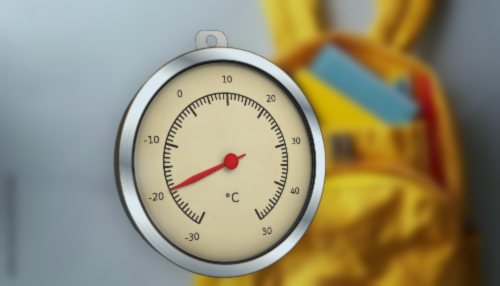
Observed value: -20,°C
